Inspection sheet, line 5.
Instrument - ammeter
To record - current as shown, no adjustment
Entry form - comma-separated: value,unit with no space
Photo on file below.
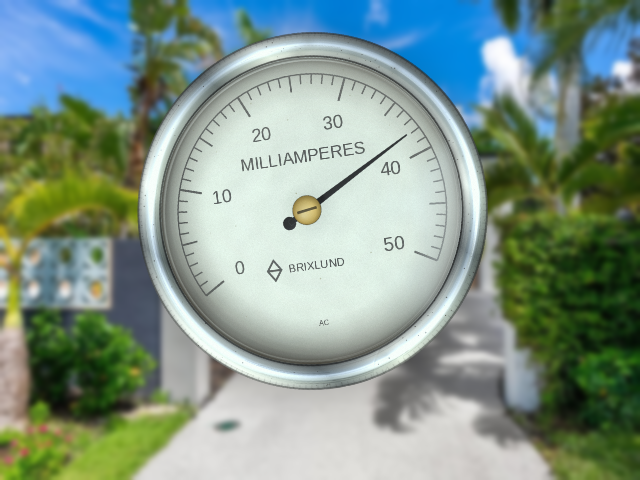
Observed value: 38,mA
